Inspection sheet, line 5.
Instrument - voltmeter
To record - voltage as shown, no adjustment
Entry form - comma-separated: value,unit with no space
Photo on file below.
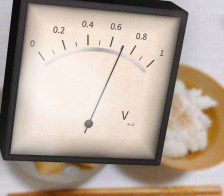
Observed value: 0.7,V
